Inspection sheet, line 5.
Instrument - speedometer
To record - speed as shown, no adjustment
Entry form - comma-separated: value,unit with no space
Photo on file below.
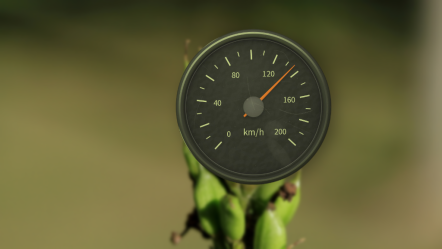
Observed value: 135,km/h
